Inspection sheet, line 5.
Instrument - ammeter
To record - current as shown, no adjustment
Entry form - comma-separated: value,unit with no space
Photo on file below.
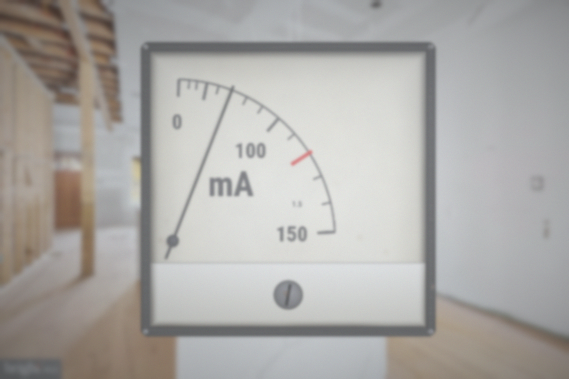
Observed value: 70,mA
